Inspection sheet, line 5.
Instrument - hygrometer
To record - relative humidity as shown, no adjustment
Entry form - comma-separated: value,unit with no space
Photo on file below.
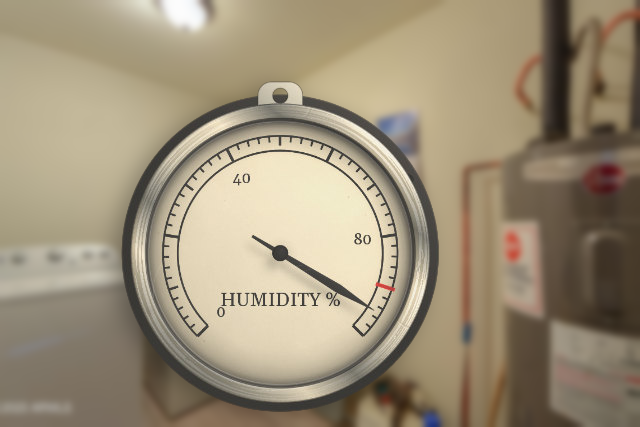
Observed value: 95,%
